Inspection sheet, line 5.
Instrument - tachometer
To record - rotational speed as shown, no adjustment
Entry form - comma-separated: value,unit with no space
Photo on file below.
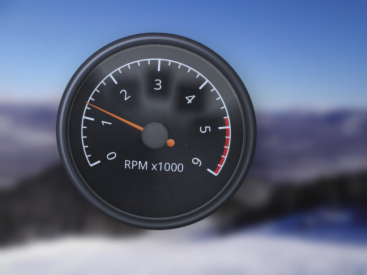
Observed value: 1300,rpm
